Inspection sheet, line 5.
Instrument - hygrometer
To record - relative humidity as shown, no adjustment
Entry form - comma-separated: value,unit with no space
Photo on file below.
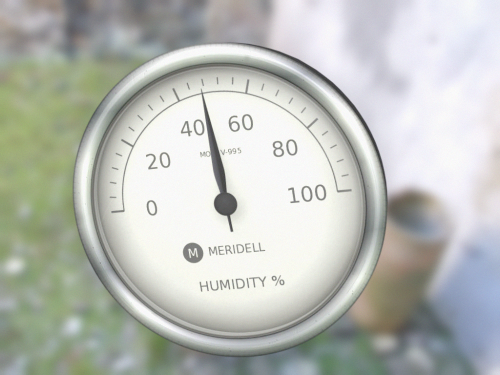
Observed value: 48,%
